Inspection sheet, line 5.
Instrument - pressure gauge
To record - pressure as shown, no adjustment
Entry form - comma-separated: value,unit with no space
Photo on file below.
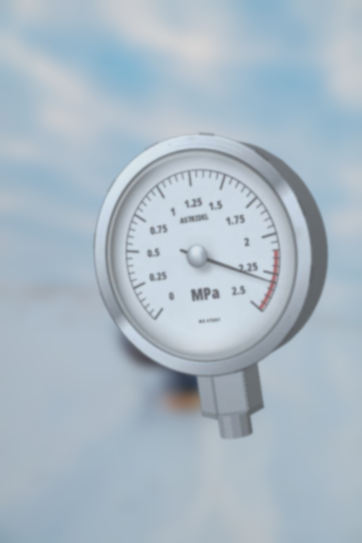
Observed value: 2.3,MPa
